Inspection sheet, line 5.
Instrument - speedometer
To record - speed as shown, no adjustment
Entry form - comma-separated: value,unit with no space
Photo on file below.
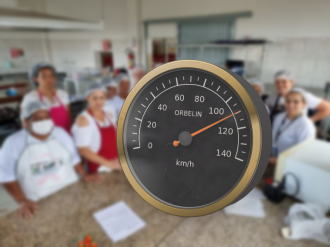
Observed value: 110,km/h
